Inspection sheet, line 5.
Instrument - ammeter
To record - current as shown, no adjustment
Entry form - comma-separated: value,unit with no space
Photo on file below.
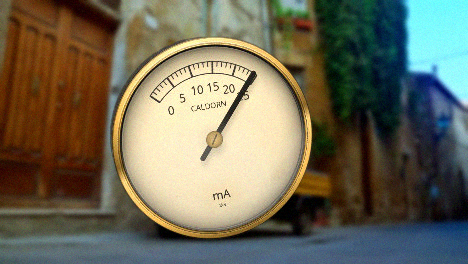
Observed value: 24,mA
